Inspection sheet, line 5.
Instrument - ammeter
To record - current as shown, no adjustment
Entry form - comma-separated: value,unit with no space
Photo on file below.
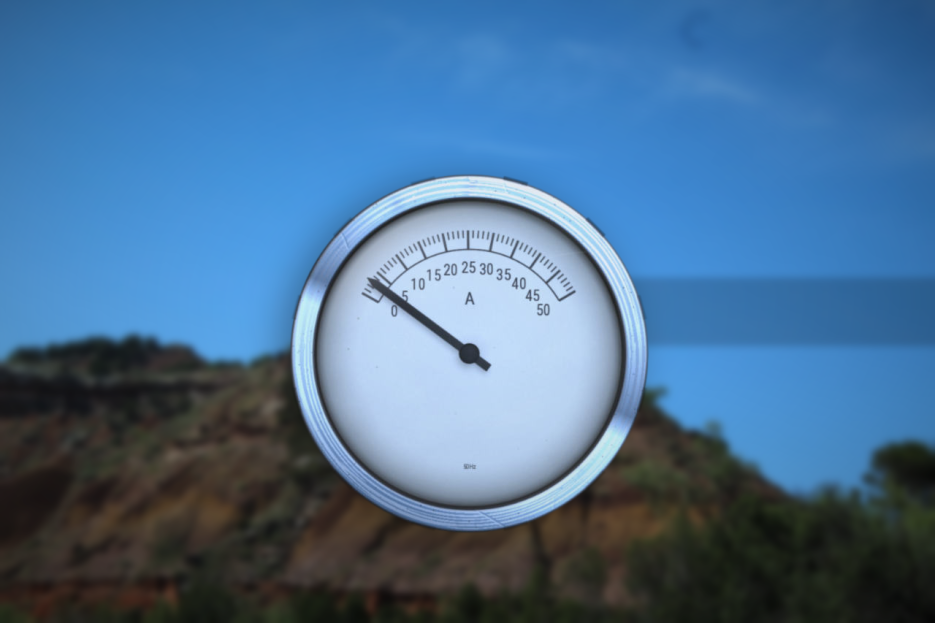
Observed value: 3,A
